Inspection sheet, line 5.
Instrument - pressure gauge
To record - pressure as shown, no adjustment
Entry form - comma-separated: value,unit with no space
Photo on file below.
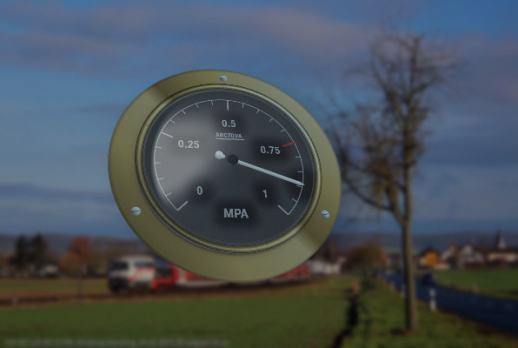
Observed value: 0.9,MPa
